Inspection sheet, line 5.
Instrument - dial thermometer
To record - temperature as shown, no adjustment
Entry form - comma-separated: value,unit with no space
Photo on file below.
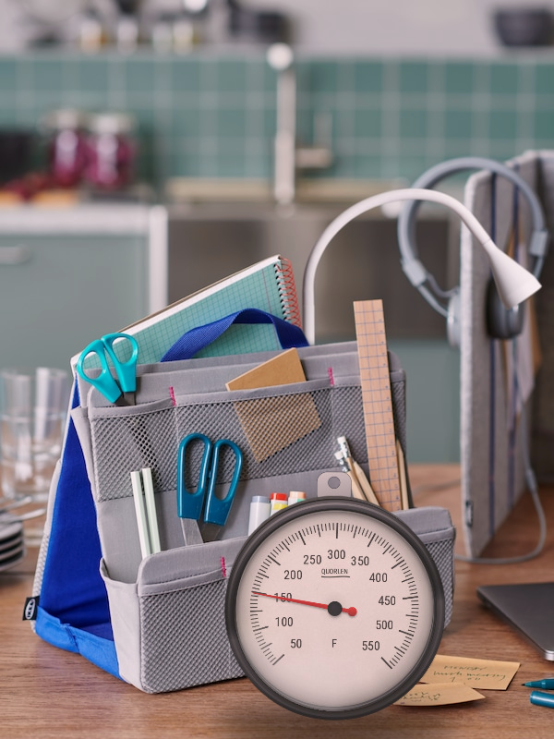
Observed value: 150,°F
